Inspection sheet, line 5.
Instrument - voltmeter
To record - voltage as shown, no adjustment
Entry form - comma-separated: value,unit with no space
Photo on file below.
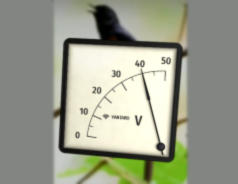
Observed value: 40,V
